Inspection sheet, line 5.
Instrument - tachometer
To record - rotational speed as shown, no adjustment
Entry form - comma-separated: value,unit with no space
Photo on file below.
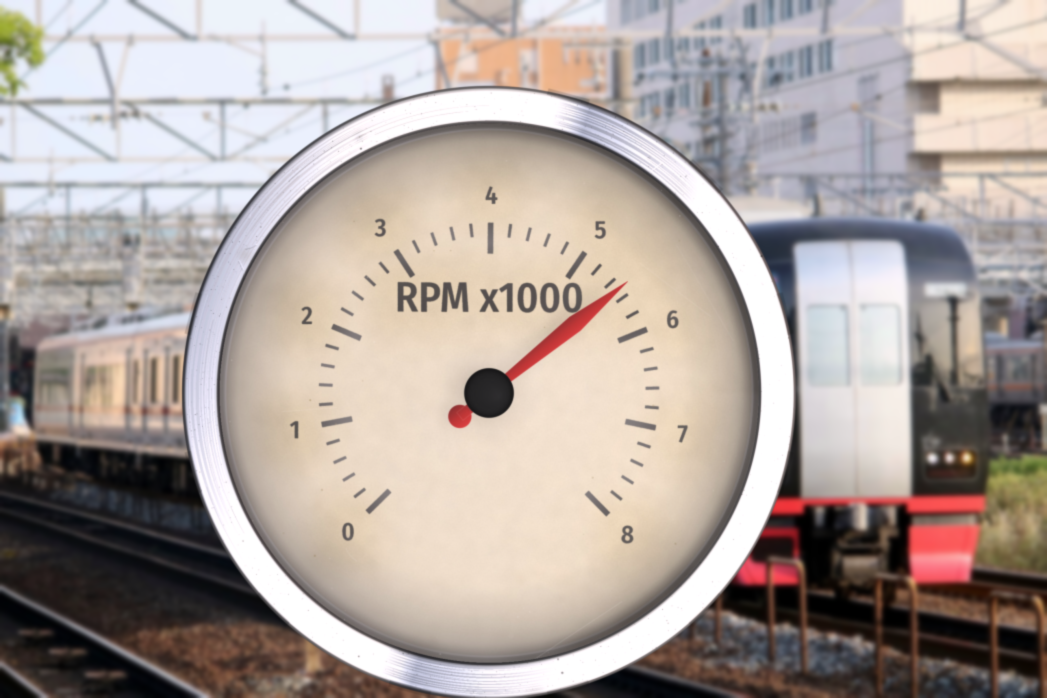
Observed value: 5500,rpm
